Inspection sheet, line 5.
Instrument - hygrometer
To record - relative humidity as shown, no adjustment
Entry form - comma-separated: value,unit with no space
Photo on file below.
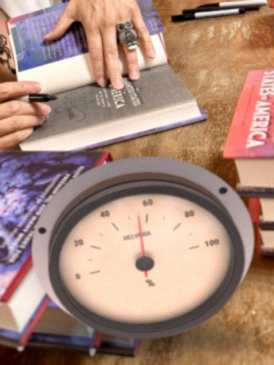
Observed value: 55,%
